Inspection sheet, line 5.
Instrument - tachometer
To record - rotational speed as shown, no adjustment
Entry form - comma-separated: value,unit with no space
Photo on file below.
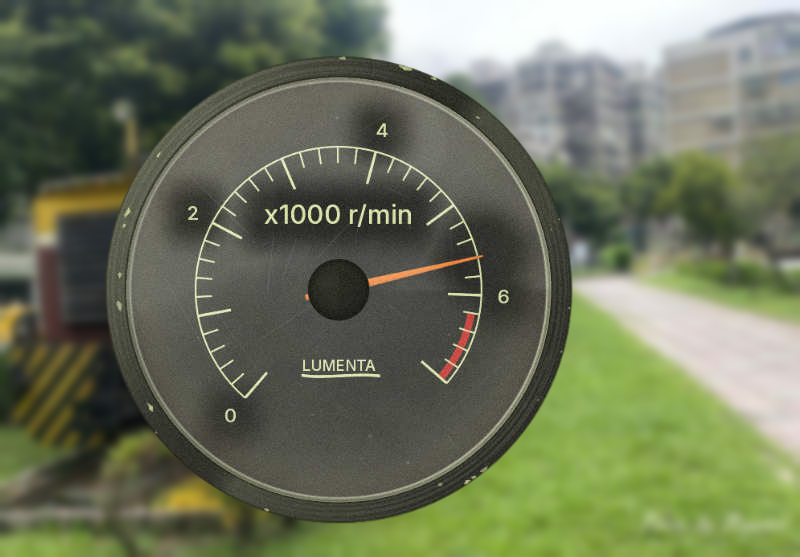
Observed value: 5600,rpm
